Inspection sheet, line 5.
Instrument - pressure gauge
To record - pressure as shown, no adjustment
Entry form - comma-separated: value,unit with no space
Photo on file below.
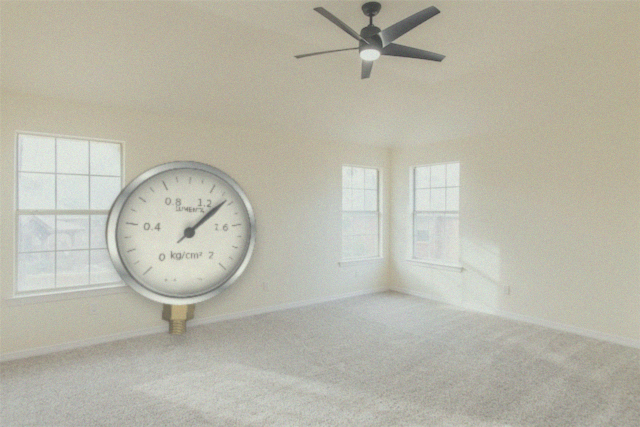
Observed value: 1.35,kg/cm²
